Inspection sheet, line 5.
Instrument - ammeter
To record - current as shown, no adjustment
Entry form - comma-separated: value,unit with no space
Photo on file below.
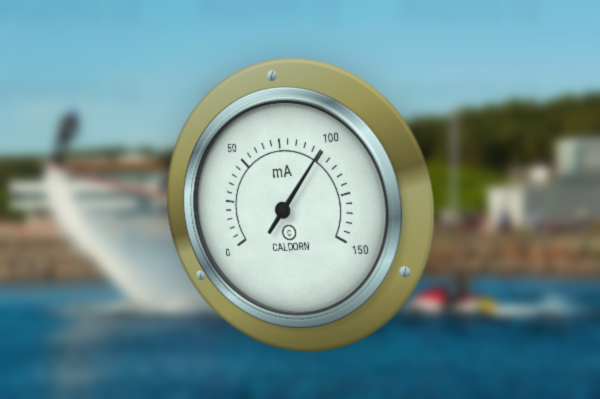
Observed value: 100,mA
